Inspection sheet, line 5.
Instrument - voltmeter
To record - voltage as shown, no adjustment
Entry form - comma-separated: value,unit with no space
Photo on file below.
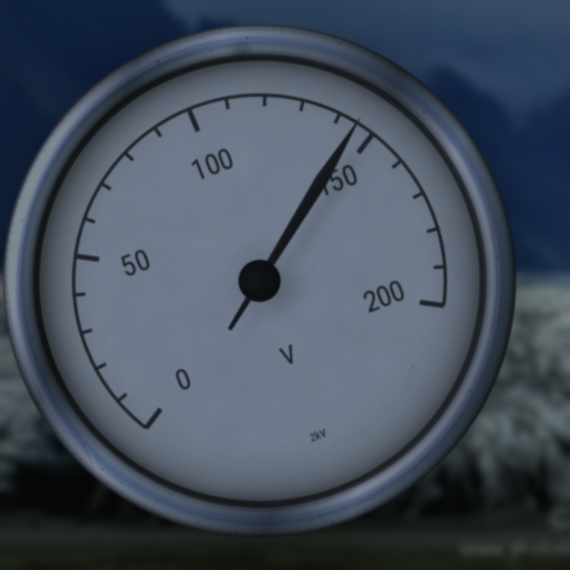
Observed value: 145,V
